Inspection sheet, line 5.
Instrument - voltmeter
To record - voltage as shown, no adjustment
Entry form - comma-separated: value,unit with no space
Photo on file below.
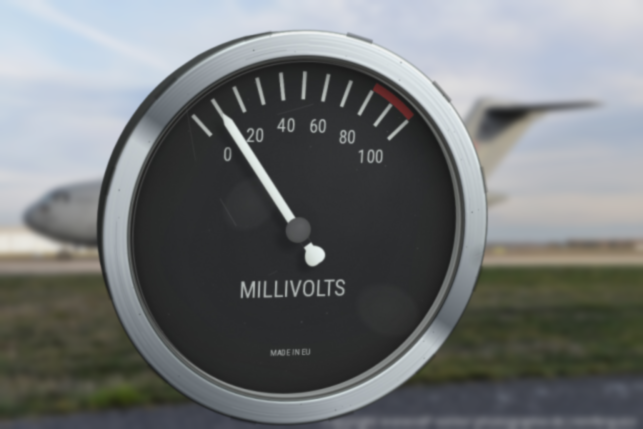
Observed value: 10,mV
